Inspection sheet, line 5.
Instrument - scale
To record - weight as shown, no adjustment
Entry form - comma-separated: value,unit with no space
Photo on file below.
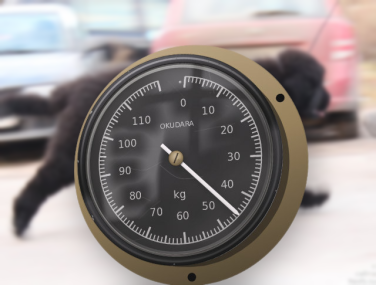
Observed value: 45,kg
